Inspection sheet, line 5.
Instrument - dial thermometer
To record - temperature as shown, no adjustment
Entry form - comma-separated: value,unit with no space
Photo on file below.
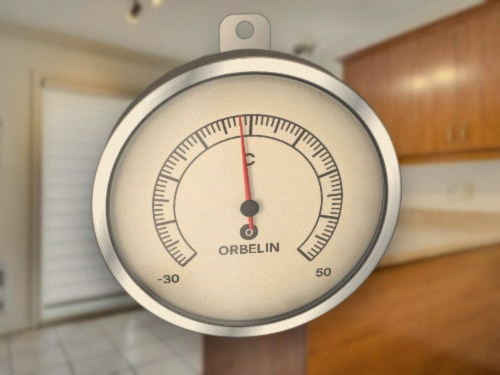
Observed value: 8,°C
